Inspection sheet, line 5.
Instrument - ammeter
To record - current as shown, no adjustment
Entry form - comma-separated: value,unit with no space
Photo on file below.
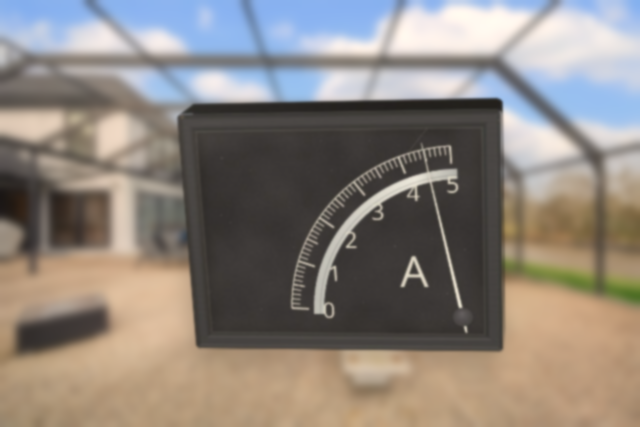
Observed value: 4.5,A
